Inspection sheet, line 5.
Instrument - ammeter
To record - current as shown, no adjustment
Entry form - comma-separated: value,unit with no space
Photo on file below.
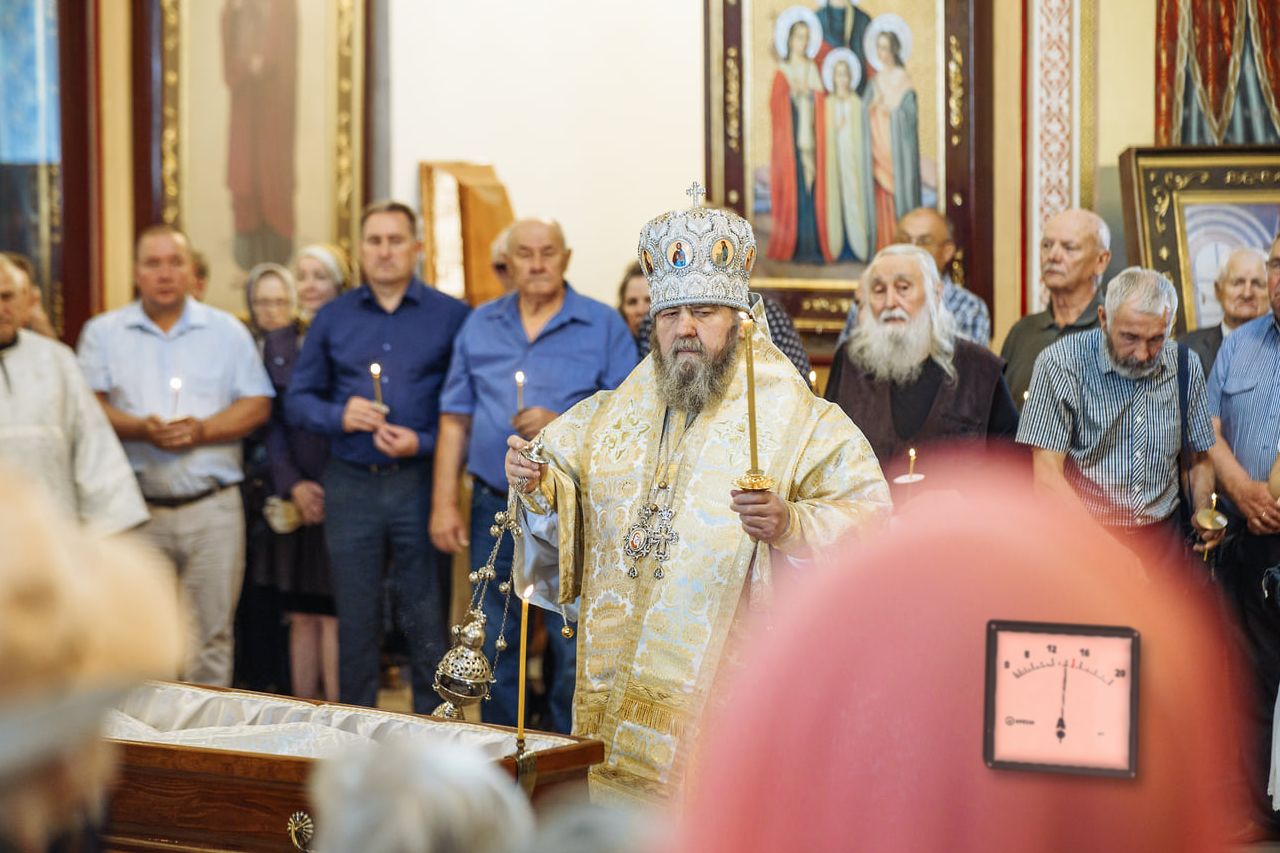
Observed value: 14,A
